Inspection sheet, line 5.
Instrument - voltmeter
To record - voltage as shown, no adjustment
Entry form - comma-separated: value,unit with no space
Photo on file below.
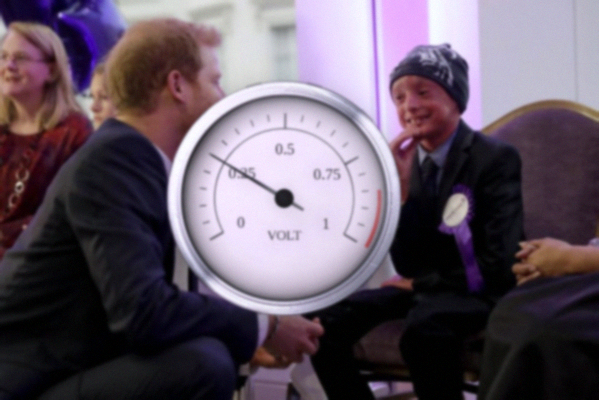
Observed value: 0.25,V
